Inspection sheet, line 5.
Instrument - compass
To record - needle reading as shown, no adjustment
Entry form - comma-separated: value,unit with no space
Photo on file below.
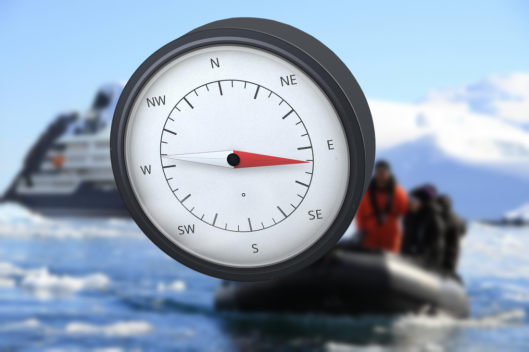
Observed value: 100,°
